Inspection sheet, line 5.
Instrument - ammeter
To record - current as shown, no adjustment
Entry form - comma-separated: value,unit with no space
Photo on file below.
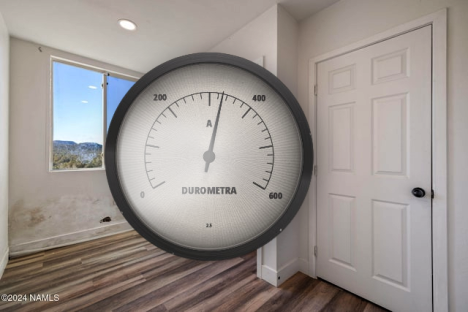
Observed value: 330,A
